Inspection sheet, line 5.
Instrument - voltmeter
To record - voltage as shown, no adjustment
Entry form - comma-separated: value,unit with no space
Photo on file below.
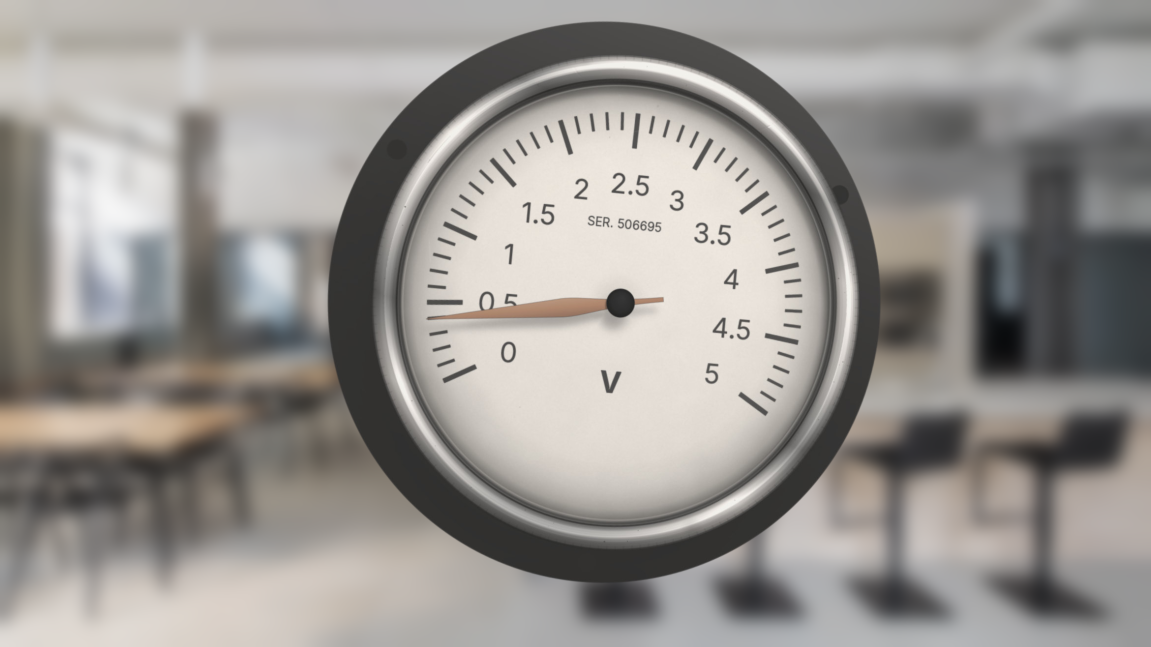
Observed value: 0.4,V
